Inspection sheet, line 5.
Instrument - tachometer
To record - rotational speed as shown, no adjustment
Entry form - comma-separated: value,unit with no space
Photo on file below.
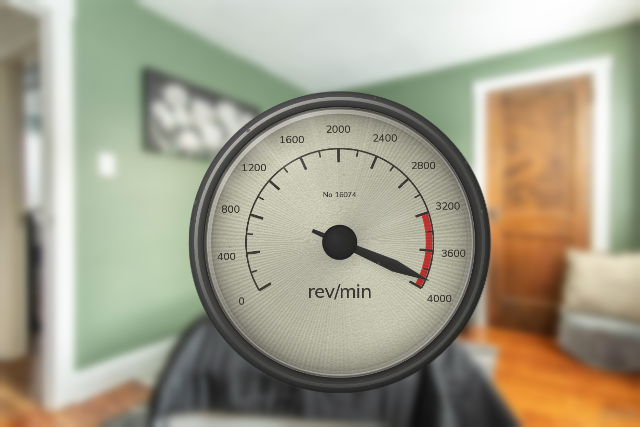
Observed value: 3900,rpm
